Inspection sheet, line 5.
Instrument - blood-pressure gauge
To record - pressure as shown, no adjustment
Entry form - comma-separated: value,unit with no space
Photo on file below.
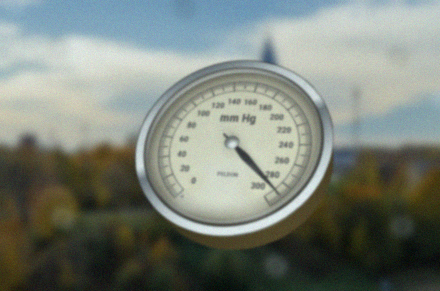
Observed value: 290,mmHg
